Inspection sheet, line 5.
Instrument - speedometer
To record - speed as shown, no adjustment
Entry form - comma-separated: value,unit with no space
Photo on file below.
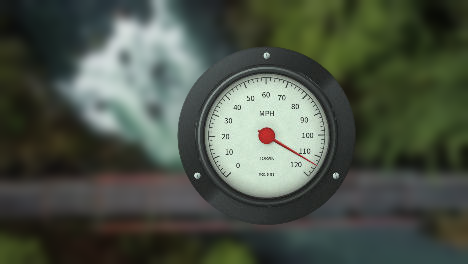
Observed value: 114,mph
